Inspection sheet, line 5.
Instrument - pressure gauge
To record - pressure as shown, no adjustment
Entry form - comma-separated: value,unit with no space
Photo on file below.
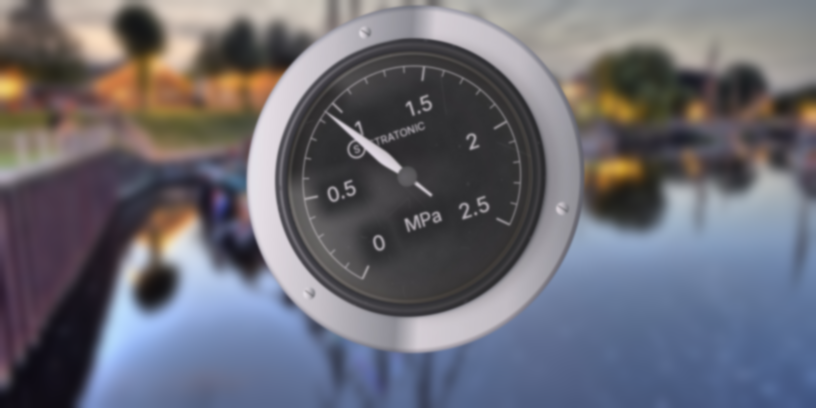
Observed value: 0.95,MPa
